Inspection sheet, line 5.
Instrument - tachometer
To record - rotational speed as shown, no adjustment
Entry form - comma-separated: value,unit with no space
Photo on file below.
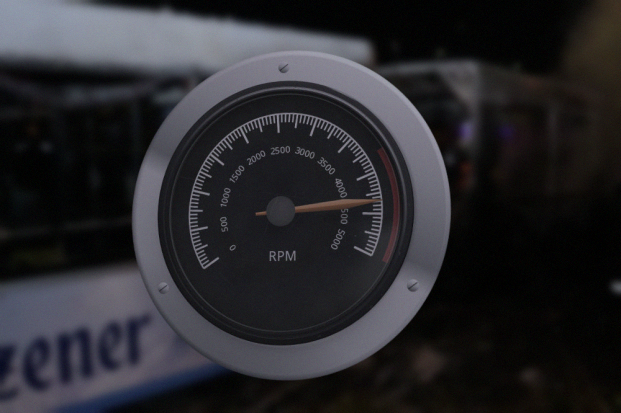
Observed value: 4350,rpm
